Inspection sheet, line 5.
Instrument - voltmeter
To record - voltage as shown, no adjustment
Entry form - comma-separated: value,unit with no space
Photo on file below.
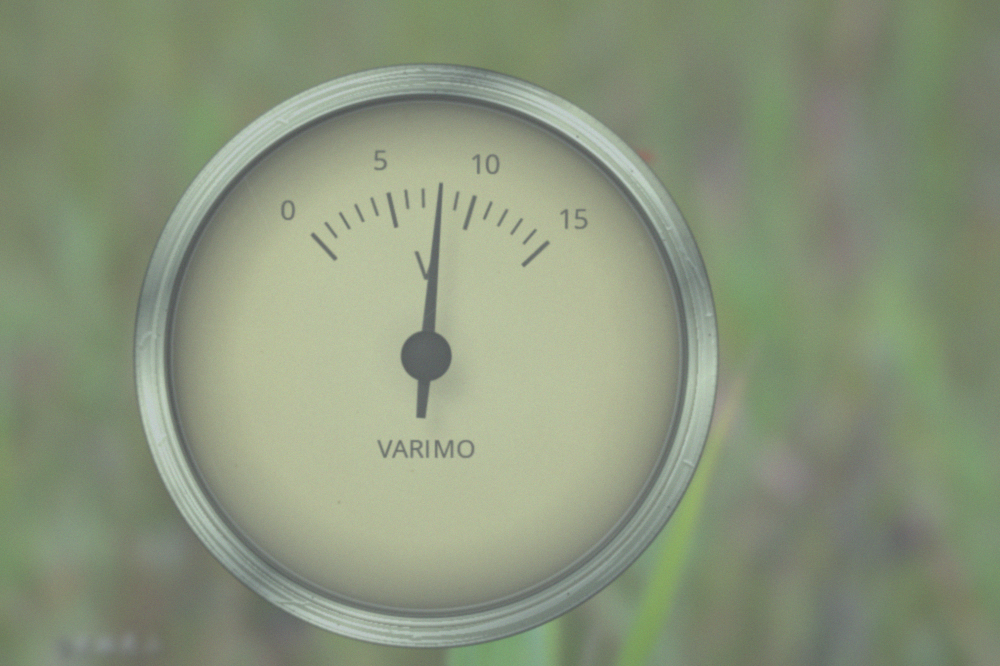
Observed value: 8,V
